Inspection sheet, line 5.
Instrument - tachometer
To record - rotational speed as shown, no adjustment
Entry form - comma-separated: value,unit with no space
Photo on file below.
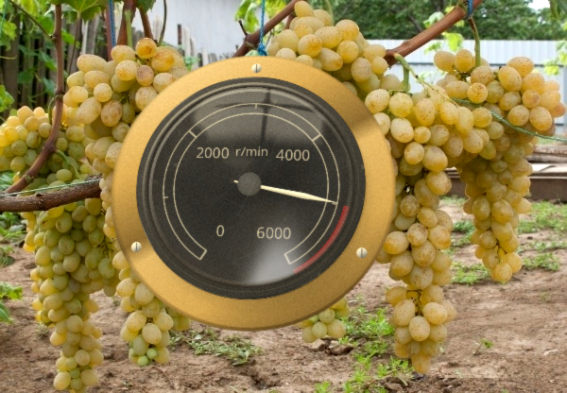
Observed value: 5000,rpm
